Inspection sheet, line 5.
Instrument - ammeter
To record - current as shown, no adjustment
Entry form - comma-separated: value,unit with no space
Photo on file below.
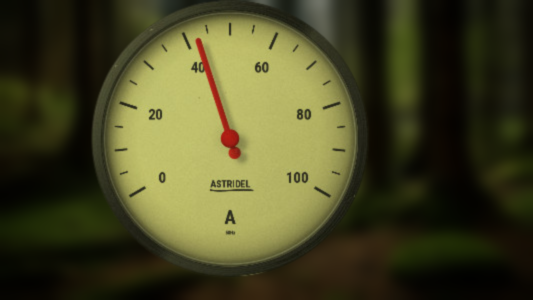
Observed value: 42.5,A
